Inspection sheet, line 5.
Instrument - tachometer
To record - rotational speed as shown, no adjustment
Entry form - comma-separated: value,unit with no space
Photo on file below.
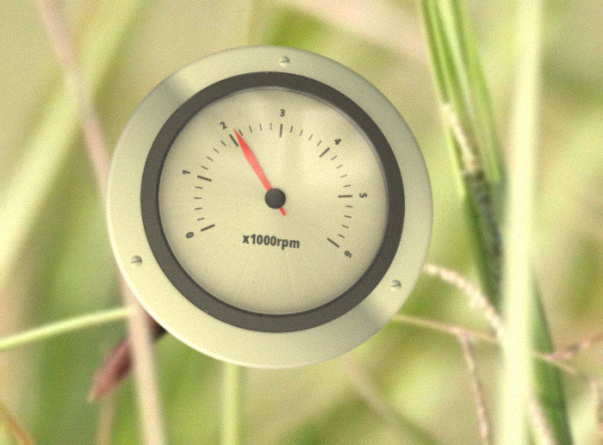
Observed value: 2100,rpm
